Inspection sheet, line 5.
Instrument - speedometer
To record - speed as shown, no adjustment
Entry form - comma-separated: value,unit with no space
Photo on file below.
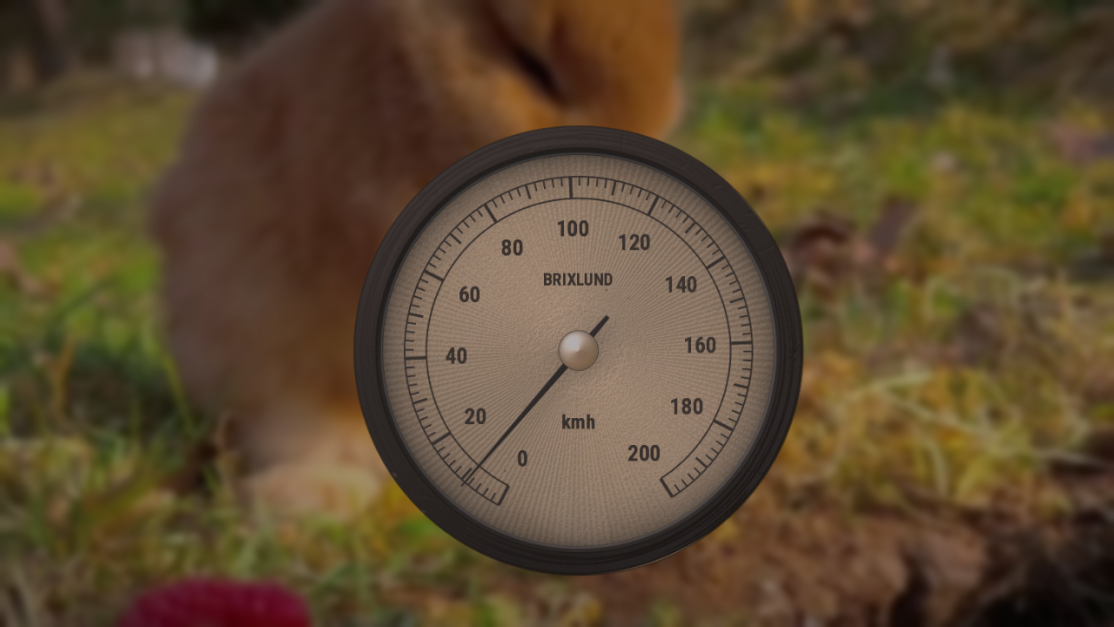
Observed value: 9,km/h
